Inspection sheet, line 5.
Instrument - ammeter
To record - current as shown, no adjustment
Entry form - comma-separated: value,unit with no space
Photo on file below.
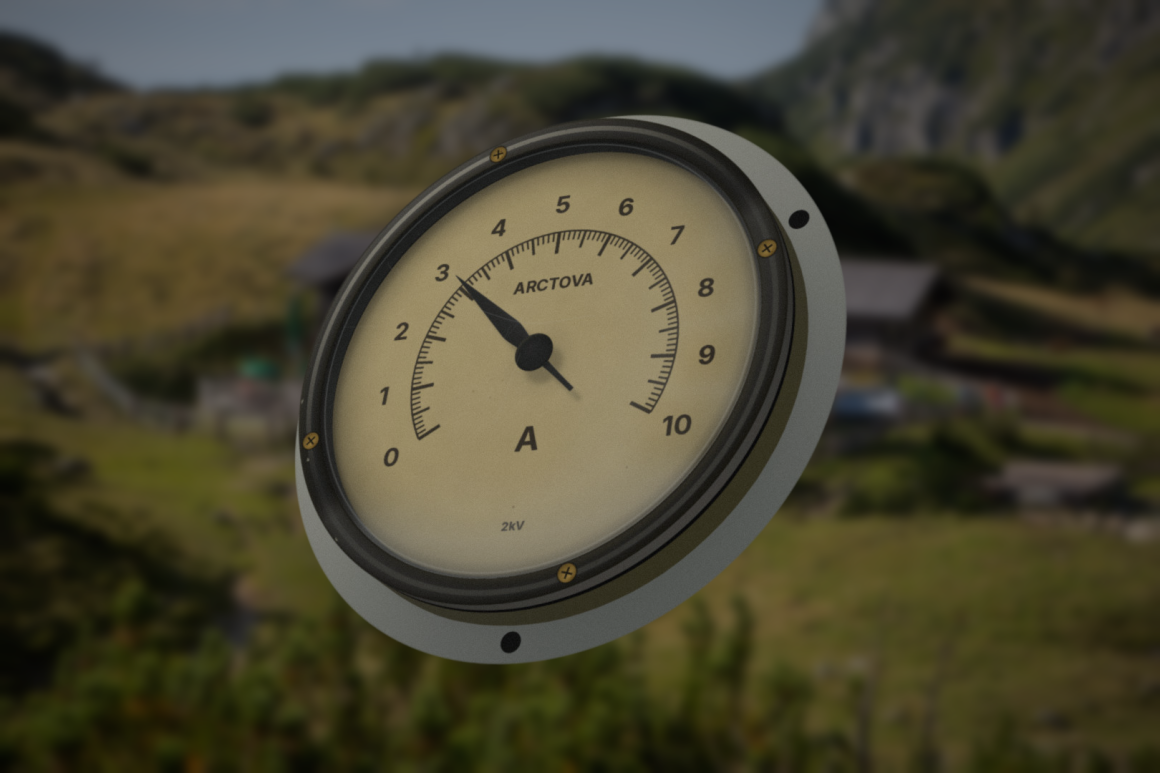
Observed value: 3.1,A
